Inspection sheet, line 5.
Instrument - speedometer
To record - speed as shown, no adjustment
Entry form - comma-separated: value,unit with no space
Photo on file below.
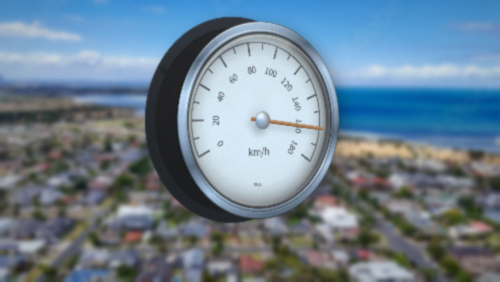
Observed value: 160,km/h
